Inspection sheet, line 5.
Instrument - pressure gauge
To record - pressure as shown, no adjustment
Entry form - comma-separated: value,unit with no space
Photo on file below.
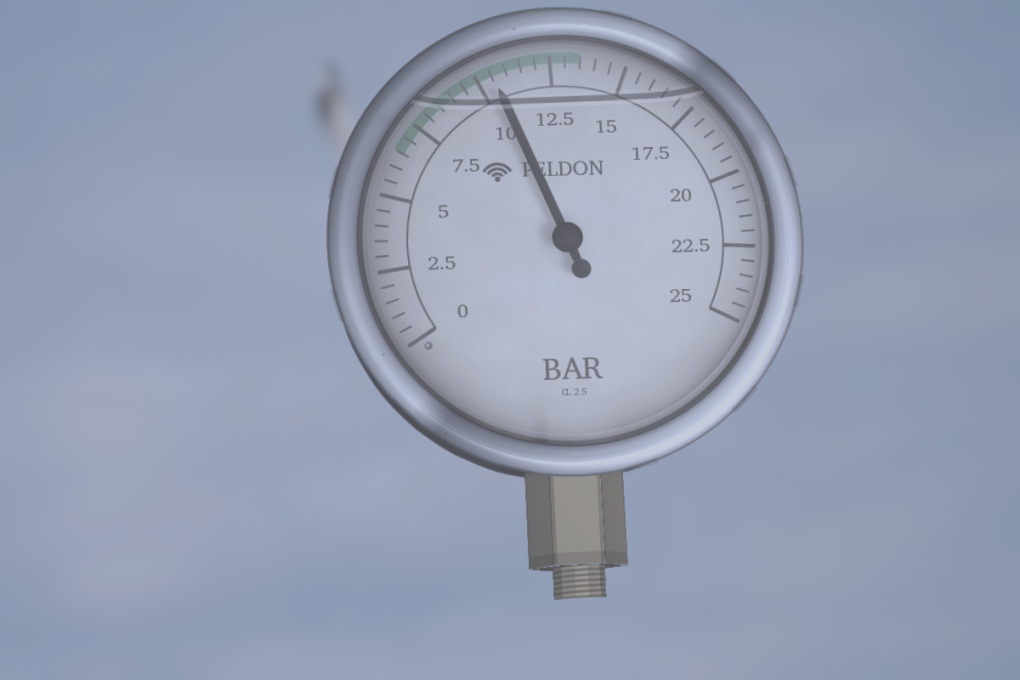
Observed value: 10.5,bar
